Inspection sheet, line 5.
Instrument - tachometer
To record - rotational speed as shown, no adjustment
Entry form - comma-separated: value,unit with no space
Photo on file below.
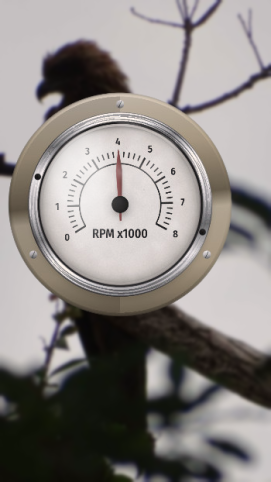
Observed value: 4000,rpm
